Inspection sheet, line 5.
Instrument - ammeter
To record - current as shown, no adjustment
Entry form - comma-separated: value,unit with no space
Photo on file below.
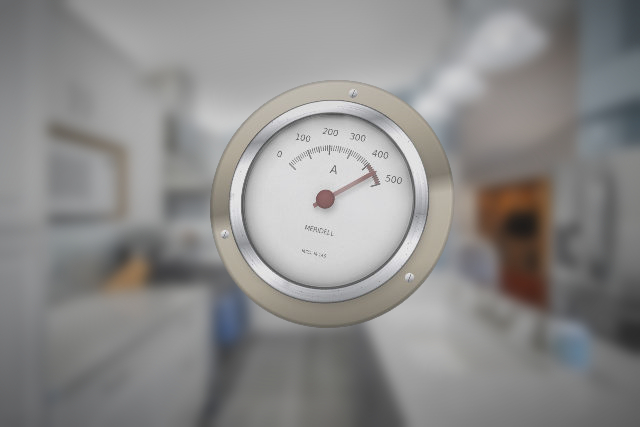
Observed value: 450,A
